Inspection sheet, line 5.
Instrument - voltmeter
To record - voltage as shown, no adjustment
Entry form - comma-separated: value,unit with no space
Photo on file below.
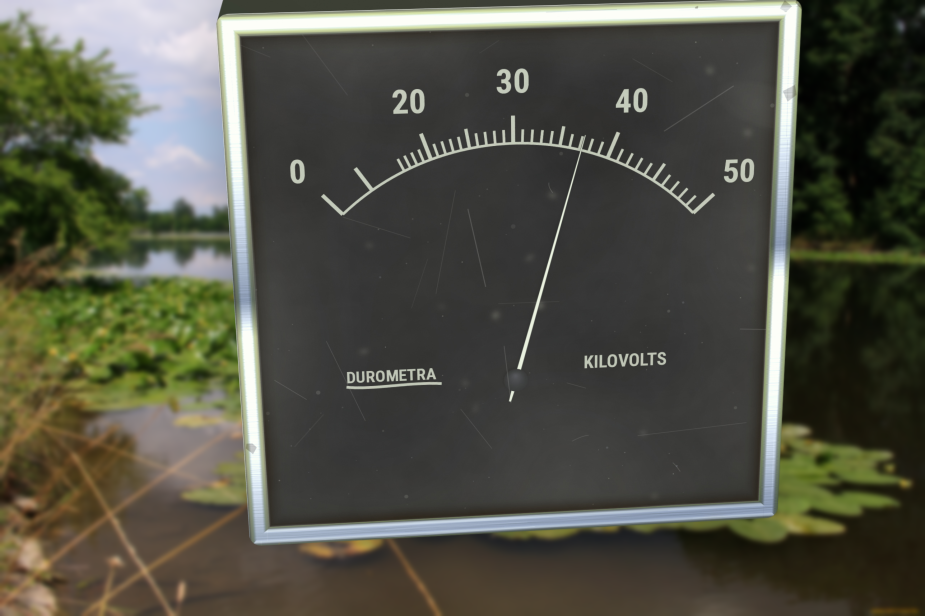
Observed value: 37,kV
